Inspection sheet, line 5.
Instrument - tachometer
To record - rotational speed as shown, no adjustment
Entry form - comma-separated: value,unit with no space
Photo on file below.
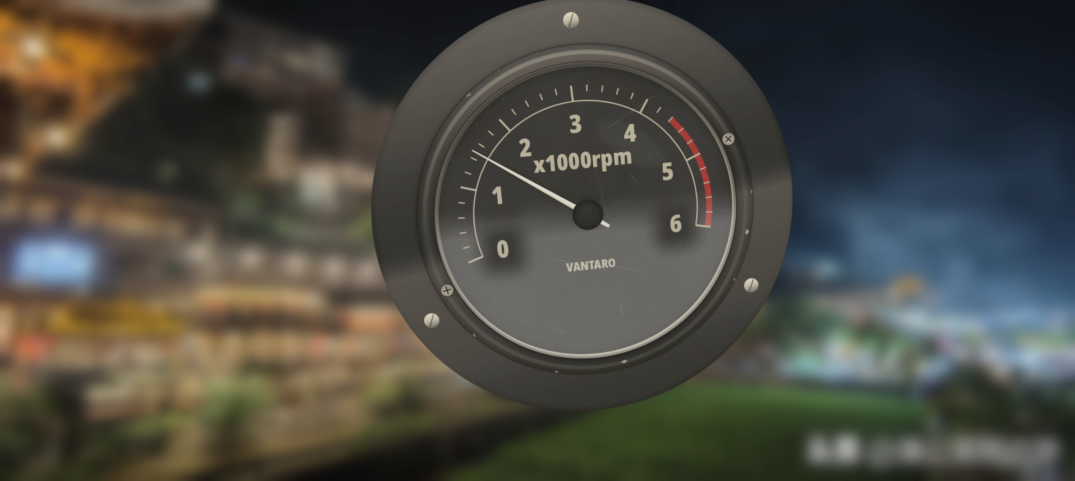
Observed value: 1500,rpm
